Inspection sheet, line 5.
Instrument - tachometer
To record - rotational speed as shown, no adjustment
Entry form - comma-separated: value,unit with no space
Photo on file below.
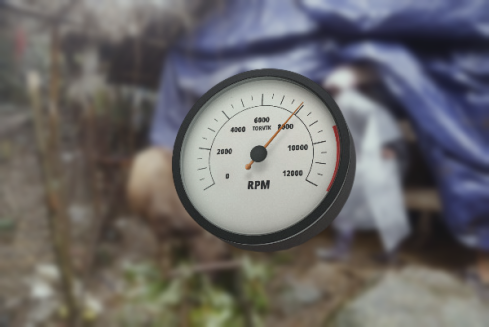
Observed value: 8000,rpm
